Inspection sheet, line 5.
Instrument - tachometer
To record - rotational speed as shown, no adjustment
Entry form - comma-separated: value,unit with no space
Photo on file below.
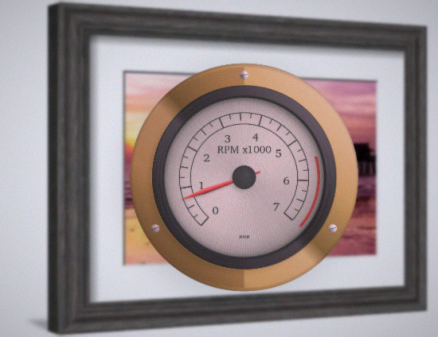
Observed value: 750,rpm
